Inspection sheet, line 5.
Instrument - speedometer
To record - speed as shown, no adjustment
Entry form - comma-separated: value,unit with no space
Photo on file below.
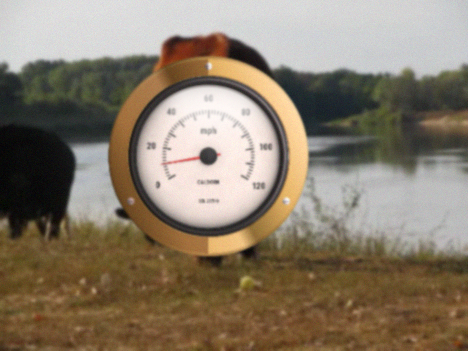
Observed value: 10,mph
